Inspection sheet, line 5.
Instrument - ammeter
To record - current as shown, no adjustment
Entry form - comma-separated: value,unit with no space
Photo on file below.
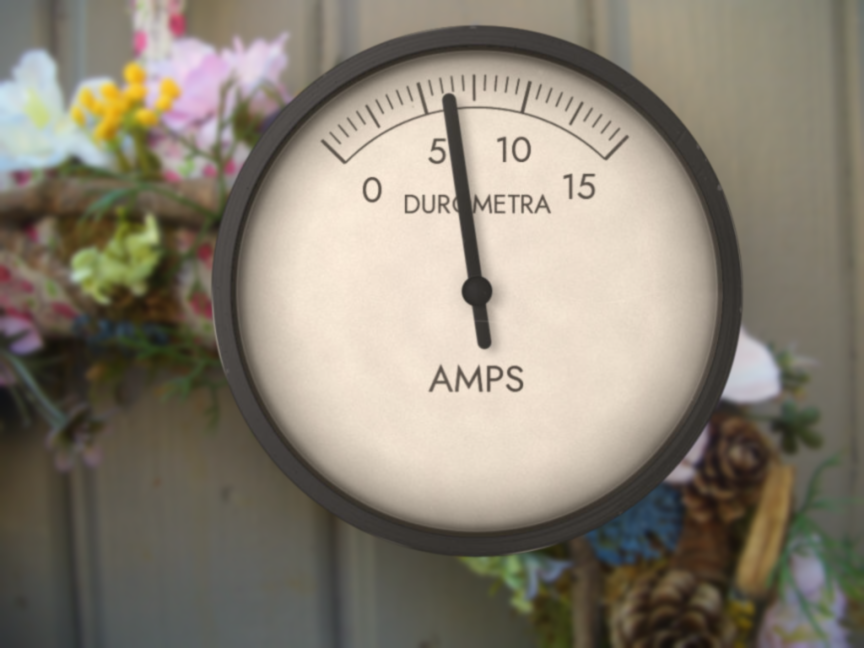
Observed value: 6.25,A
